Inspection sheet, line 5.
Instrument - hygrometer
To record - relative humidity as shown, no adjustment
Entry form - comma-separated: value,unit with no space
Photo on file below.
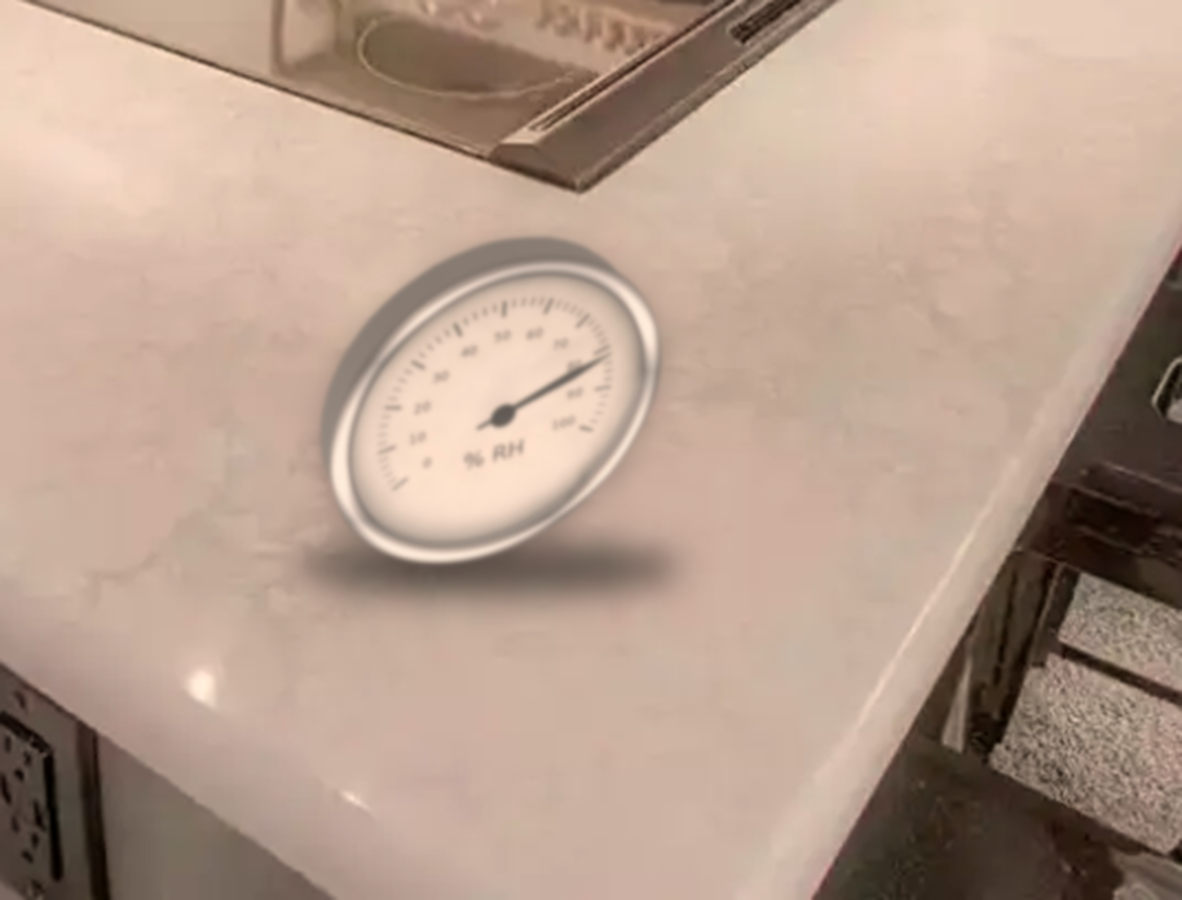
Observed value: 80,%
